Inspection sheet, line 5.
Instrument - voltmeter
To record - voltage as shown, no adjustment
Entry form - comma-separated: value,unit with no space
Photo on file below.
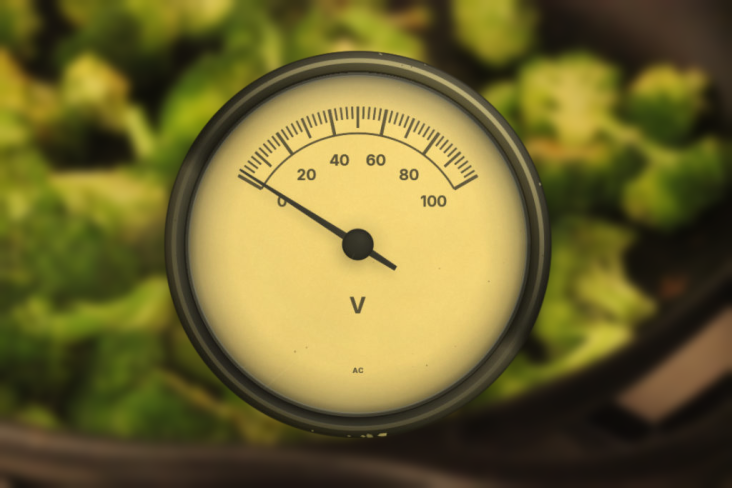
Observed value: 2,V
